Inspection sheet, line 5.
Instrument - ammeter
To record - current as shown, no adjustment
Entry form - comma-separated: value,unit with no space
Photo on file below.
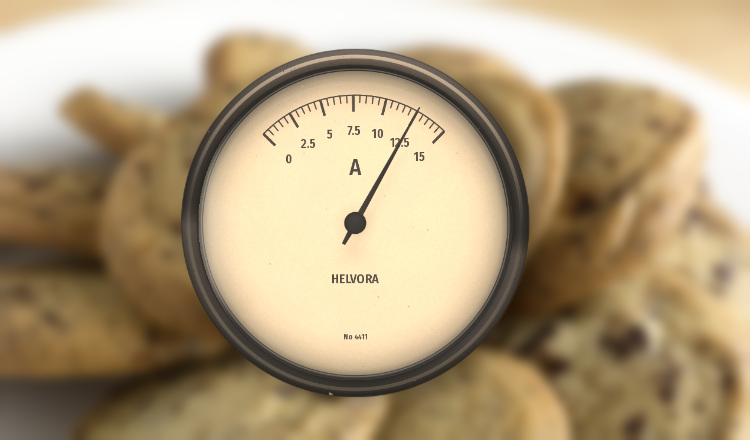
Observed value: 12.5,A
